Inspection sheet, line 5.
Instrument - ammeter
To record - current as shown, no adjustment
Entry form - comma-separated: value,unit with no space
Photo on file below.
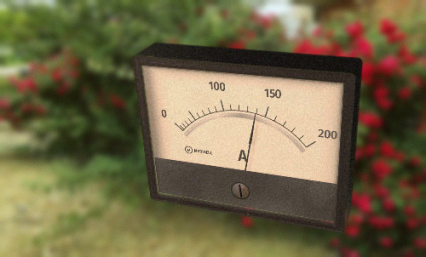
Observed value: 140,A
